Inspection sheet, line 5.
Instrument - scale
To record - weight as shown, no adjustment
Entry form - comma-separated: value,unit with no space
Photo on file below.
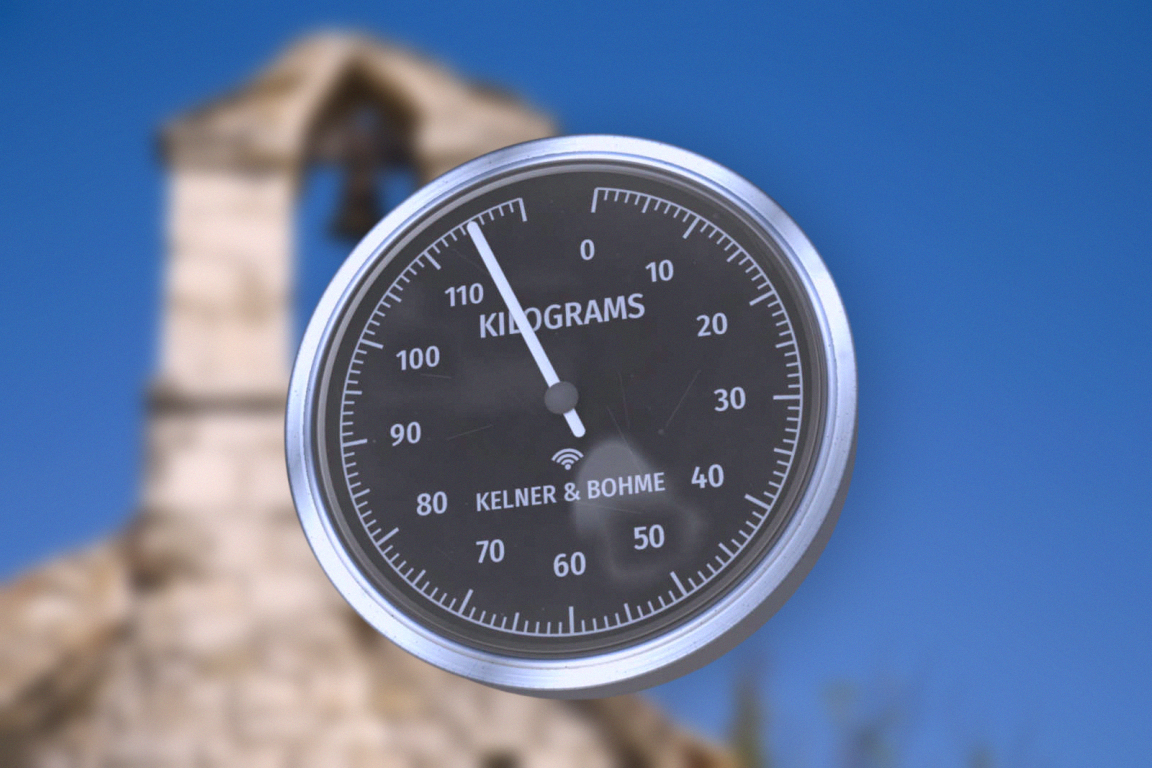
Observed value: 115,kg
